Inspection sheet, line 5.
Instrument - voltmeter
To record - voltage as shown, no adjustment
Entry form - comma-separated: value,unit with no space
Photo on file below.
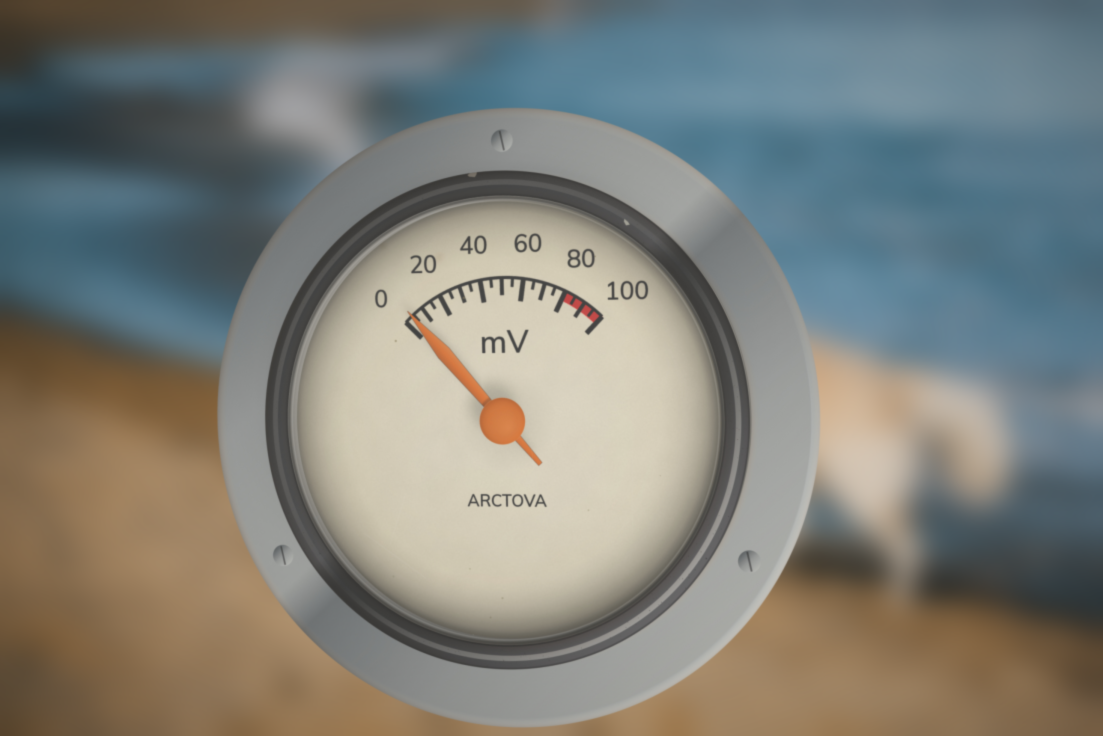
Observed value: 5,mV
